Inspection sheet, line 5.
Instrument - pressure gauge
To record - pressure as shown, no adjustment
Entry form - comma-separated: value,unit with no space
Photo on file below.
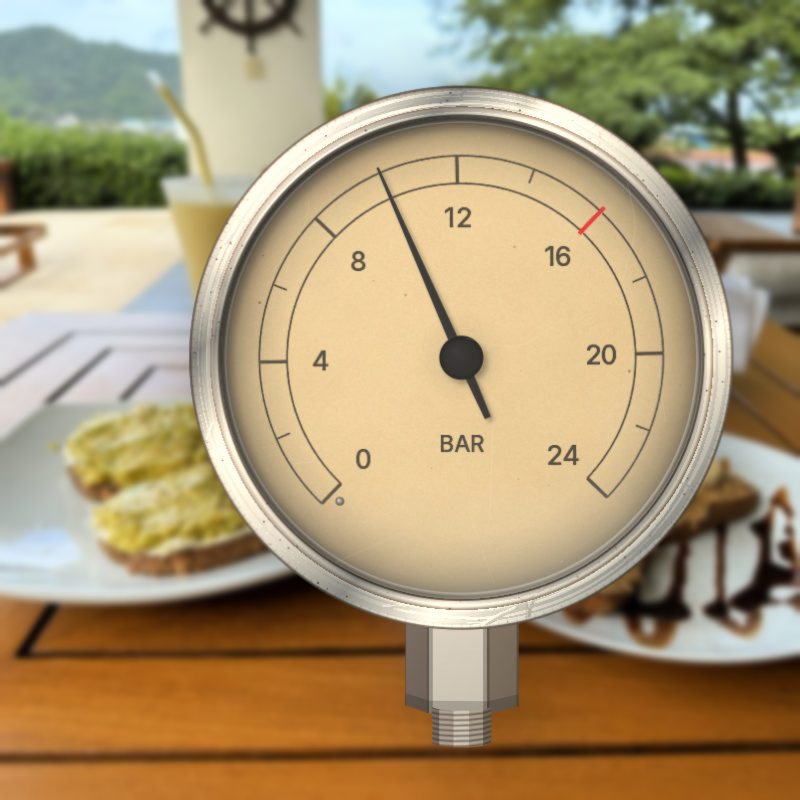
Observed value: 10,bar
